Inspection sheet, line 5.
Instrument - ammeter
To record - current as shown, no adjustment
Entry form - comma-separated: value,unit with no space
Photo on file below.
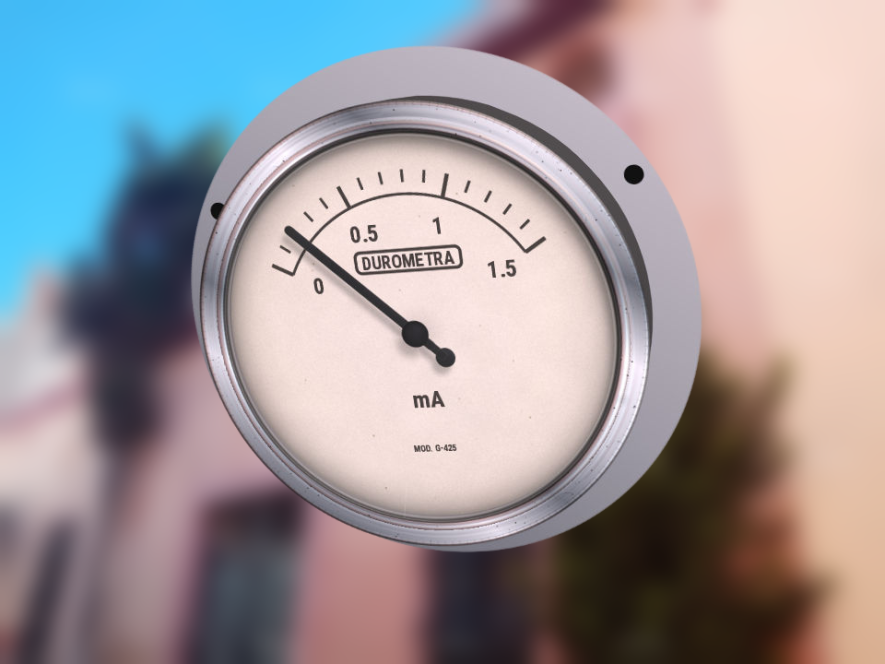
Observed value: 0.2,mA
